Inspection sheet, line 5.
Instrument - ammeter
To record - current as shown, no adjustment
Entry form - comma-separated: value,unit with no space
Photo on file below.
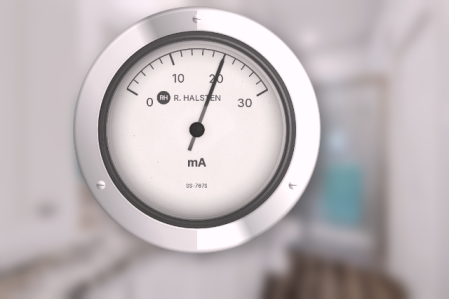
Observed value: 20,mA
